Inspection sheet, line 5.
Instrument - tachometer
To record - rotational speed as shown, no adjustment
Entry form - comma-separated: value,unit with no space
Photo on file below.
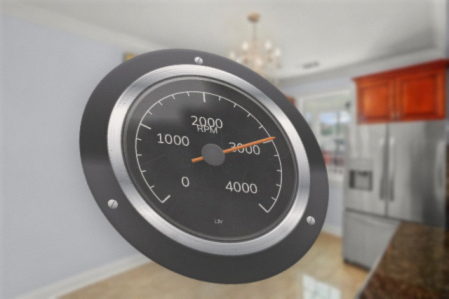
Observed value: 3000,rpm
